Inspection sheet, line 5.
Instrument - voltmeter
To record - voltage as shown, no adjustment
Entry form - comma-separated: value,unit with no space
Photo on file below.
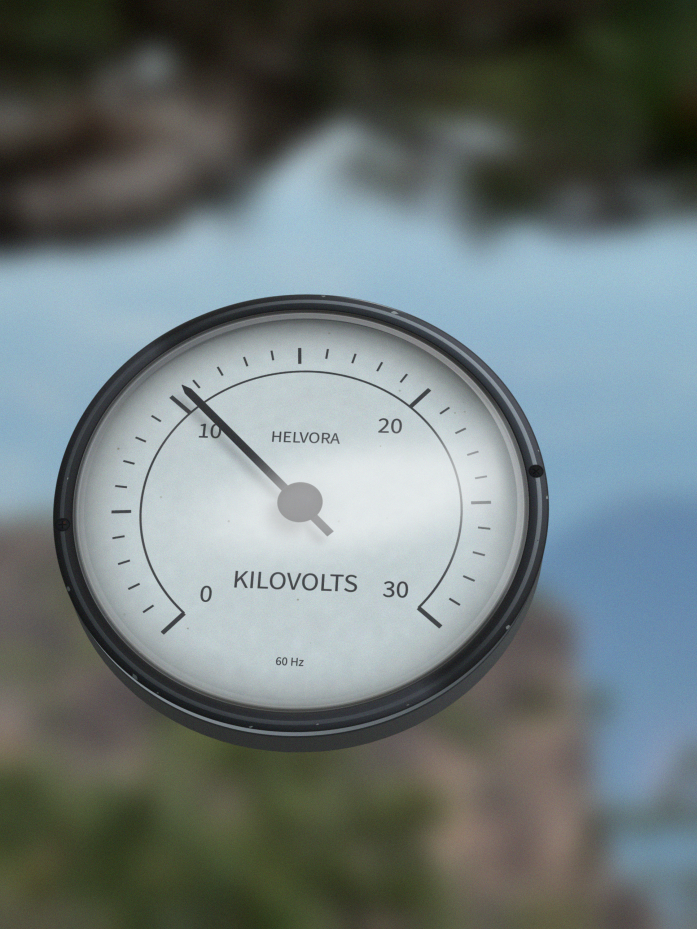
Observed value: 10.5,kV
